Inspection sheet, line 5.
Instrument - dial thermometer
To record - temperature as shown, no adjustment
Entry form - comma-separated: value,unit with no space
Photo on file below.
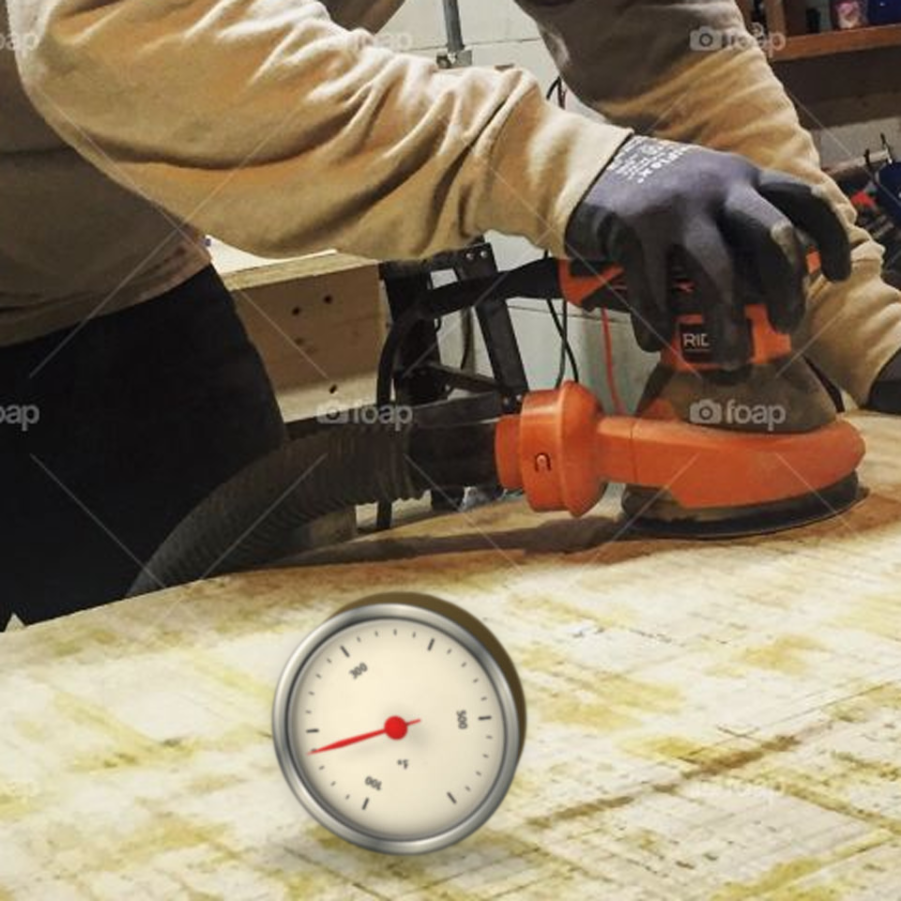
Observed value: 180,°F
